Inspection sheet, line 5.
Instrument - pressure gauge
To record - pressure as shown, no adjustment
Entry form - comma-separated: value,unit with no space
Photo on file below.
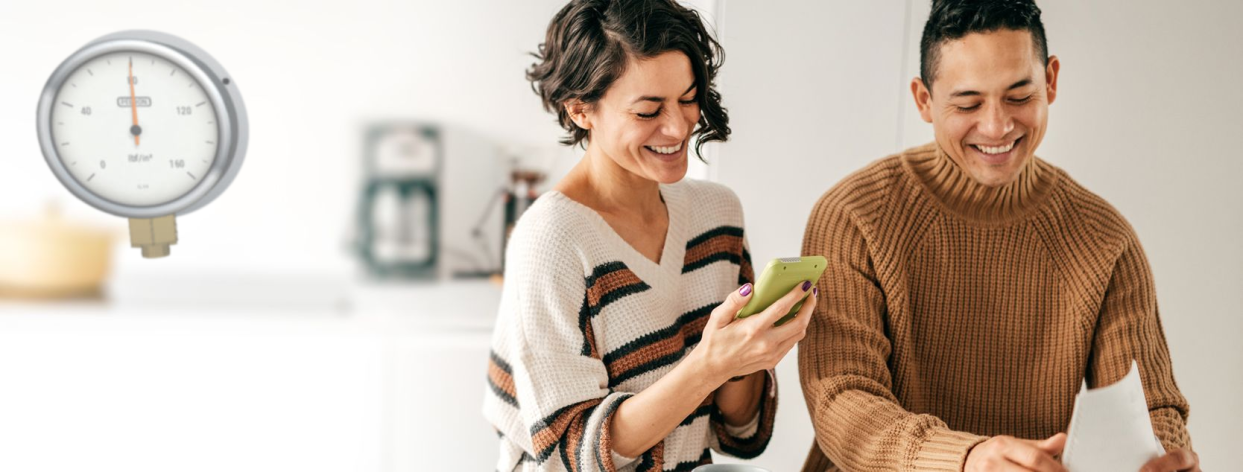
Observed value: 80,psi
